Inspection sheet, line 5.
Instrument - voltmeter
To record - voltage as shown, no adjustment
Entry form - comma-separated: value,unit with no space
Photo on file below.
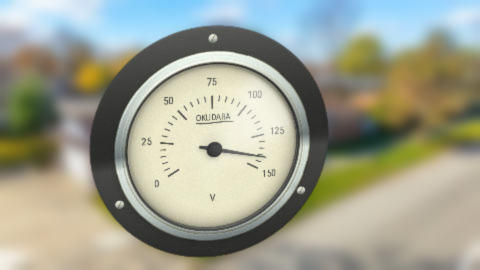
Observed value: 140,V
